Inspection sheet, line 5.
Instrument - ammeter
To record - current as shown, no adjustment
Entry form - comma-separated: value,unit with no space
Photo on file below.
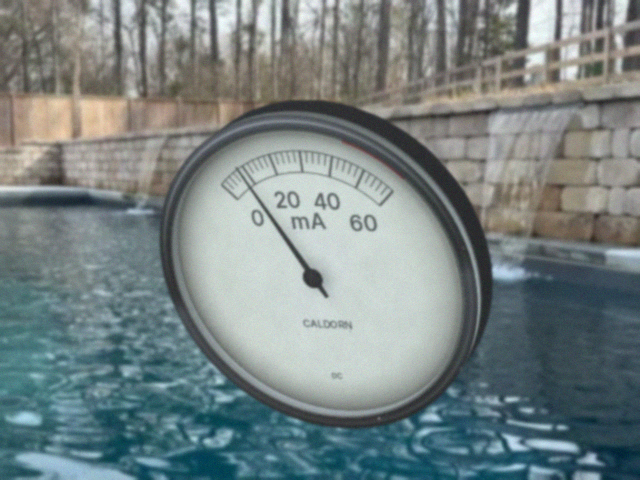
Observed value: 10,mA
